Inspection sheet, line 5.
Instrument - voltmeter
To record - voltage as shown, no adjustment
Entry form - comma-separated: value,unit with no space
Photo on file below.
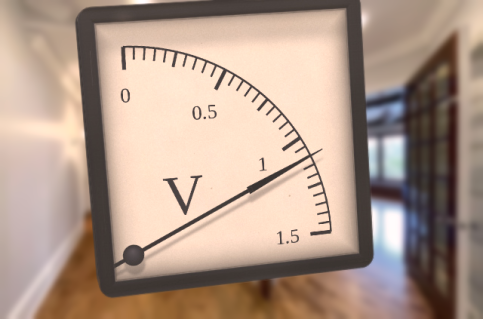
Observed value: 1.1,V
